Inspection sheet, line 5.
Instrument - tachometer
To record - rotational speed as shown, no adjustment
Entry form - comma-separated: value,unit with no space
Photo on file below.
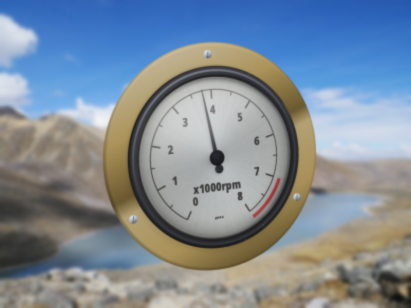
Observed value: 3750,rpm
